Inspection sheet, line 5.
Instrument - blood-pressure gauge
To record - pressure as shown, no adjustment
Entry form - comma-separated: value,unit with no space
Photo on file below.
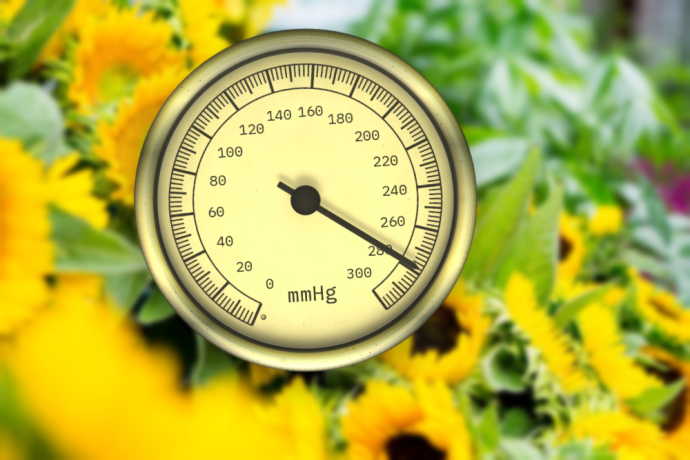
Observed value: 278,mmHg
